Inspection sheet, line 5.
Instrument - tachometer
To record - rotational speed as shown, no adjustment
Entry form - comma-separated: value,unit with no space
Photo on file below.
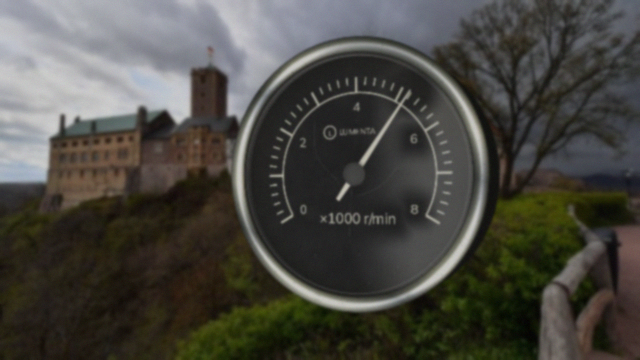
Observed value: 5200,rpm
